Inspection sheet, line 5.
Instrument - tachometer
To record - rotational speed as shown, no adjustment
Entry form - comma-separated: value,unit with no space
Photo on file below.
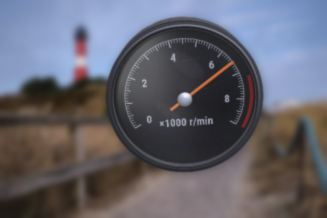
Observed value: 6500,rpm
